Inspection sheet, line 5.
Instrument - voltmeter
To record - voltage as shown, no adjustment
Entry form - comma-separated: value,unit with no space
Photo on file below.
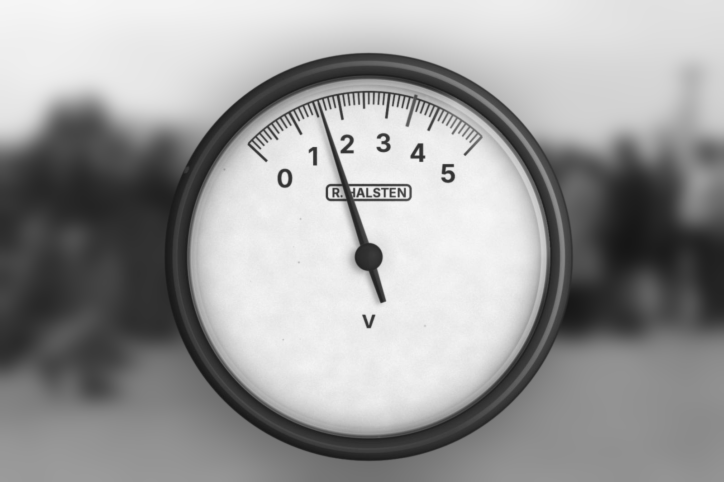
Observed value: 1.6,V
